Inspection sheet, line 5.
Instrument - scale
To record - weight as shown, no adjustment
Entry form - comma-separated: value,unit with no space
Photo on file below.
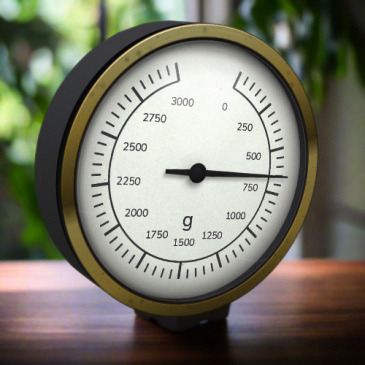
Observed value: 650,g
